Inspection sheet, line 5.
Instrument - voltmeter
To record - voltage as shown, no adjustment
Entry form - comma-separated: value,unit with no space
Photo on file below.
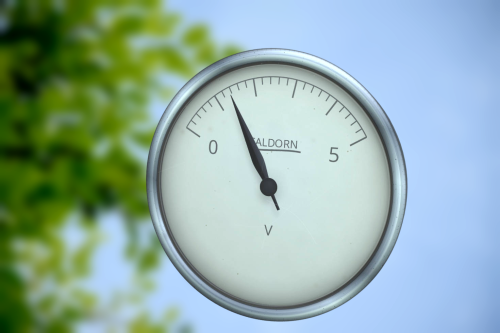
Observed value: 1.4,V
